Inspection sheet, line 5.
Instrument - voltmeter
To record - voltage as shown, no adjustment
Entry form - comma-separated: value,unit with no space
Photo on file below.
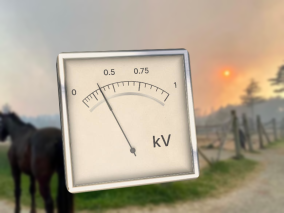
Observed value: 0.35,kV
